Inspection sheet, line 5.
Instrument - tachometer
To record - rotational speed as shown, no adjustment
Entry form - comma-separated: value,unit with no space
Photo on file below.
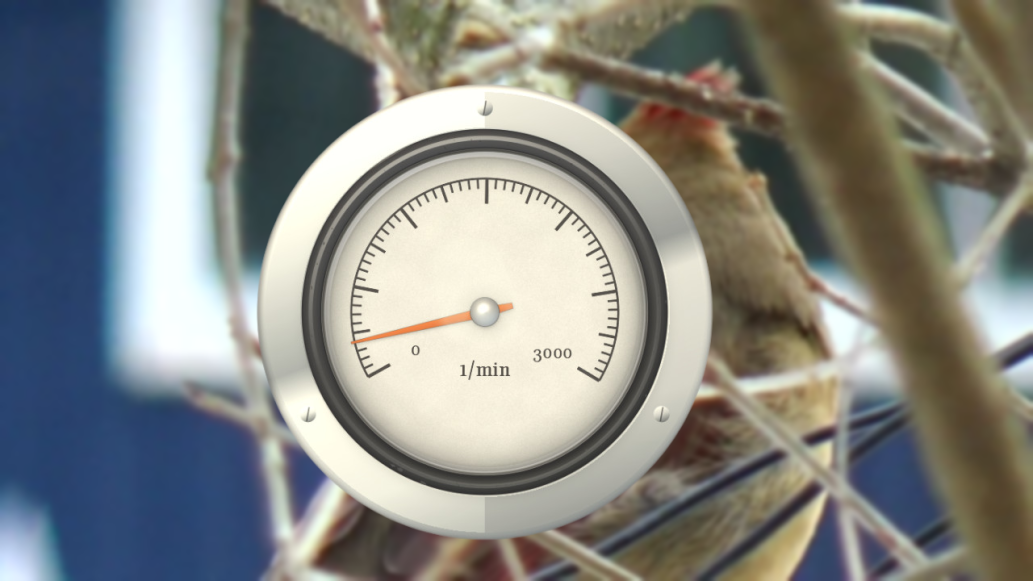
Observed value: 200,rpm
